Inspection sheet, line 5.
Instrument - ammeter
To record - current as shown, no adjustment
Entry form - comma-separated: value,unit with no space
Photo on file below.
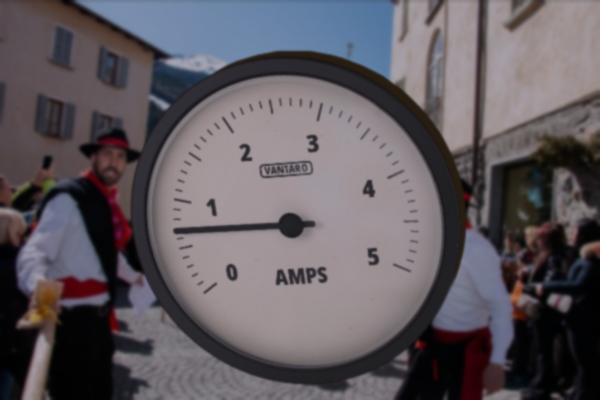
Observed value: 0.7,A
